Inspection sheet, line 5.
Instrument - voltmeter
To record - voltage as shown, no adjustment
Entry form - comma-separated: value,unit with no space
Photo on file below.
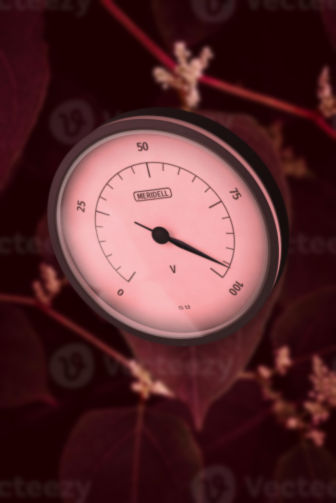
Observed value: 95,V
